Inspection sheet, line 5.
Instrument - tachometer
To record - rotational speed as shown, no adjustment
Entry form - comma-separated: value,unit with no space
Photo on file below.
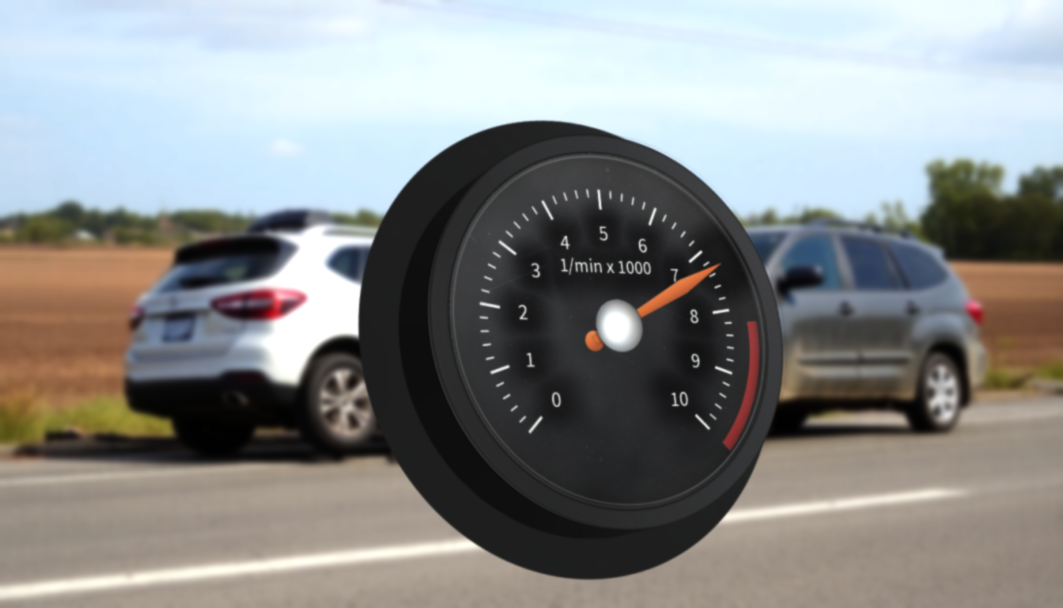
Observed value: 7300,rpm
